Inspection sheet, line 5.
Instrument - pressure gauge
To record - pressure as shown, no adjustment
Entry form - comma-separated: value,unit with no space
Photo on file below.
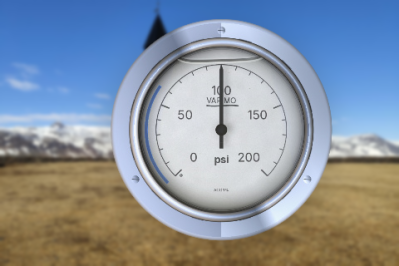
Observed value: 100,psi
